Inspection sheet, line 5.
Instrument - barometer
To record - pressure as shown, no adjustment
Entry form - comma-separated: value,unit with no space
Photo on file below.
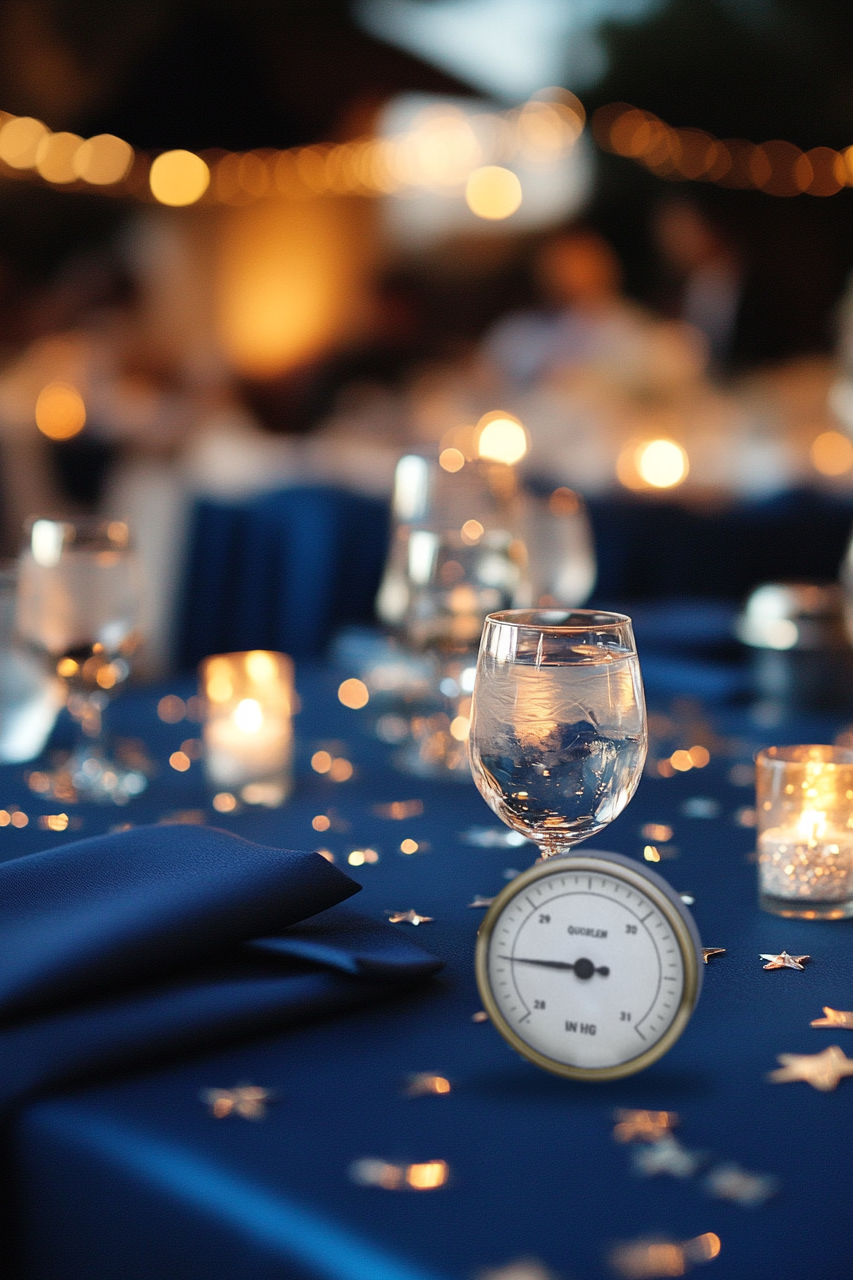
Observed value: 28.5,inHg
